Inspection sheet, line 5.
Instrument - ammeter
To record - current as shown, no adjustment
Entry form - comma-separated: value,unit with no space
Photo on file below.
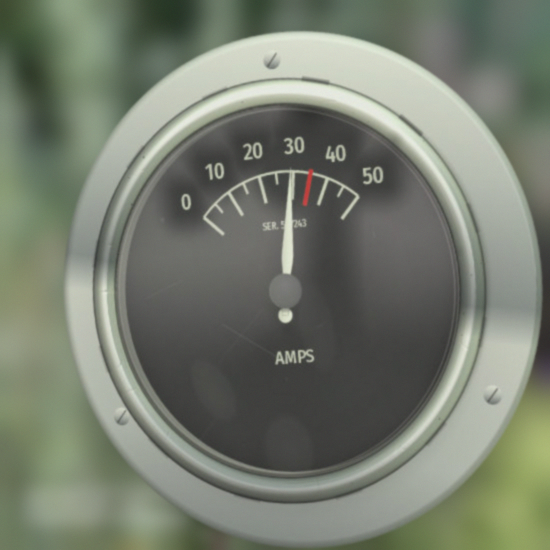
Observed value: 30,A
